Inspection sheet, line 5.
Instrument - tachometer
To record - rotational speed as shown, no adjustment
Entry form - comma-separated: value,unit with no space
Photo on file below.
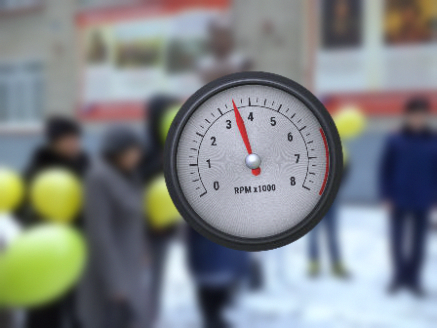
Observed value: 3500,rpm
